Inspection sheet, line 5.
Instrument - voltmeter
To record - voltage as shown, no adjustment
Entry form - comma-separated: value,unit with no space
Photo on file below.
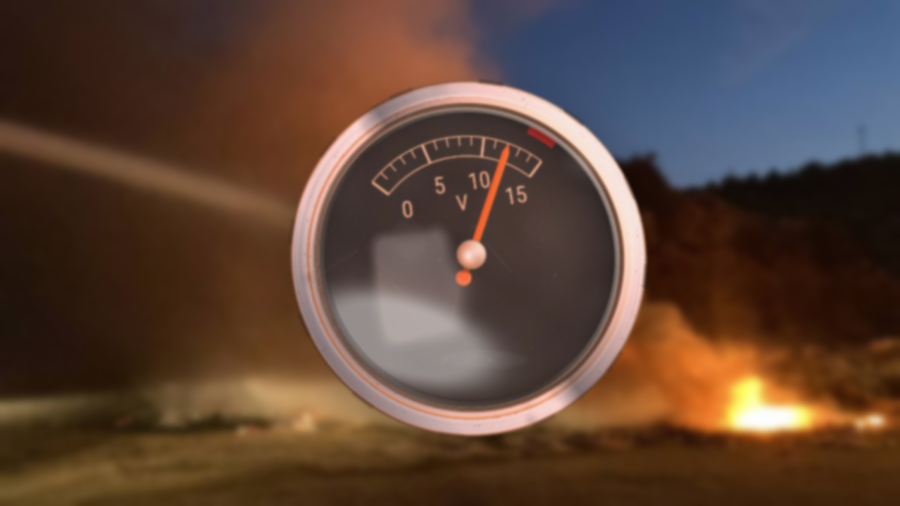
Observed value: 12,V
